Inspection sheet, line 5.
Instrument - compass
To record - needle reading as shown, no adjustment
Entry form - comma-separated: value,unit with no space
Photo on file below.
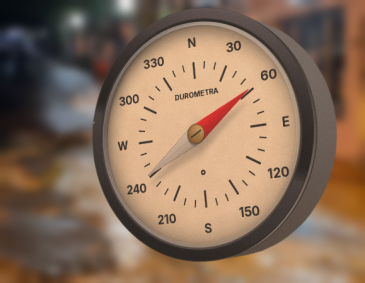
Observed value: 60,°
